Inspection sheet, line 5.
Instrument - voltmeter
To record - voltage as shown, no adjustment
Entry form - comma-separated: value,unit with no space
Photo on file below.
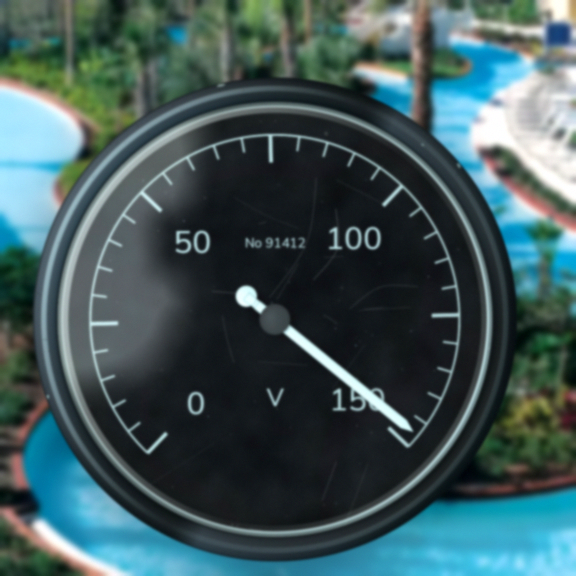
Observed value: 147.5,V
